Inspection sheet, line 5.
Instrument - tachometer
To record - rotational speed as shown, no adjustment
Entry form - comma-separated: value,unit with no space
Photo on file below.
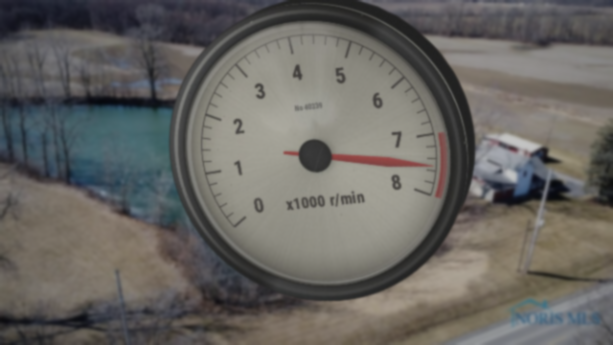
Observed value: 7500,rpm
